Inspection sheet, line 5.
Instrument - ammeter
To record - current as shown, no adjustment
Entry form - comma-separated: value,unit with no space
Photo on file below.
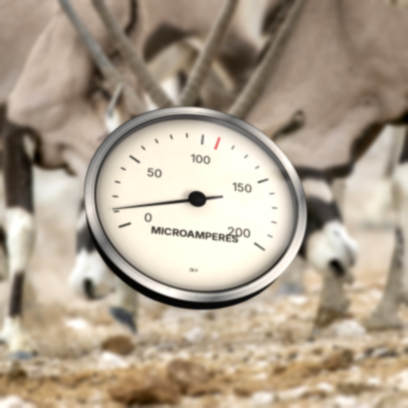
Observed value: 10,µA
